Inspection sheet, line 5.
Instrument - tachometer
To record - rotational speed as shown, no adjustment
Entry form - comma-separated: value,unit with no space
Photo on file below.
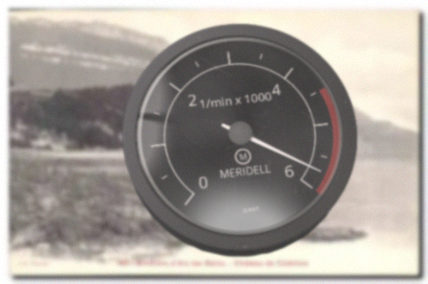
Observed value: 5750,rpm
